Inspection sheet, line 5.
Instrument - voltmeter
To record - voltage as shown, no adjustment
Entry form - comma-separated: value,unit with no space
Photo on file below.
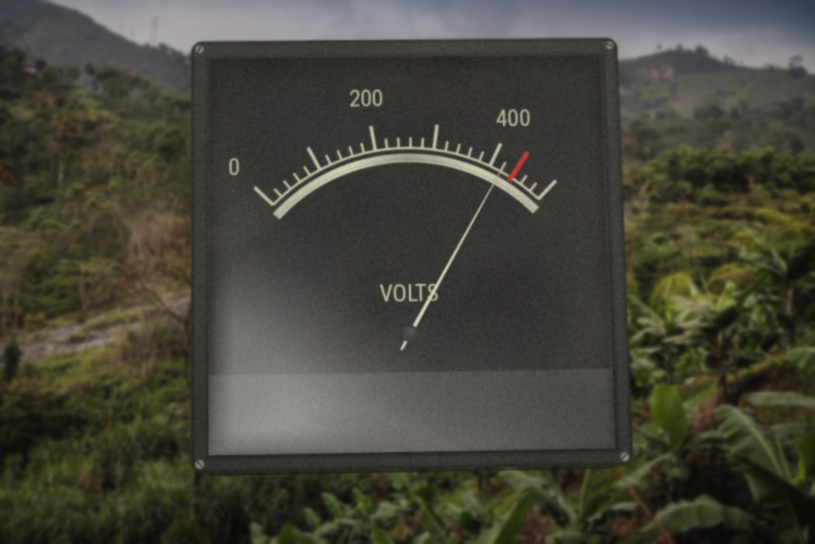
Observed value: 420,V
